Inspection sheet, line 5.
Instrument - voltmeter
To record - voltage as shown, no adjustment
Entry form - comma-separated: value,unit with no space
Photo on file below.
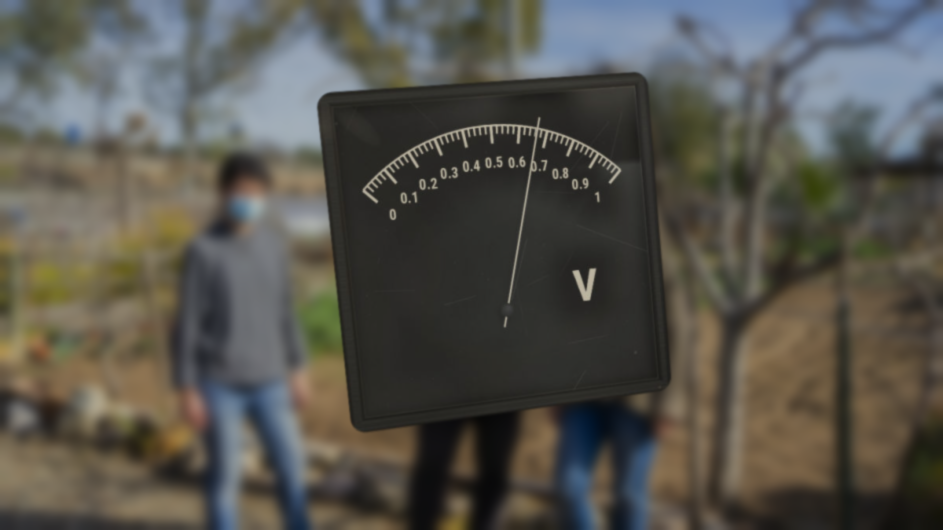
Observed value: 0.66,V
